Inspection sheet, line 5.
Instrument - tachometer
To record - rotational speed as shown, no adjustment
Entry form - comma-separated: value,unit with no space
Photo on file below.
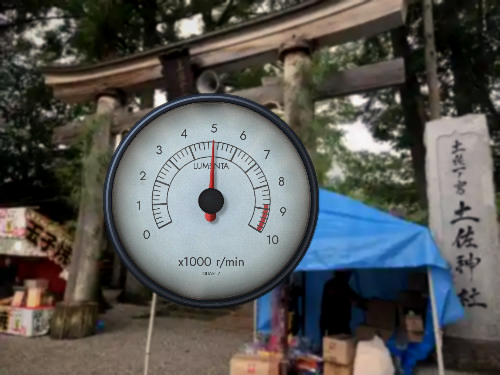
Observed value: 5000,rpm
